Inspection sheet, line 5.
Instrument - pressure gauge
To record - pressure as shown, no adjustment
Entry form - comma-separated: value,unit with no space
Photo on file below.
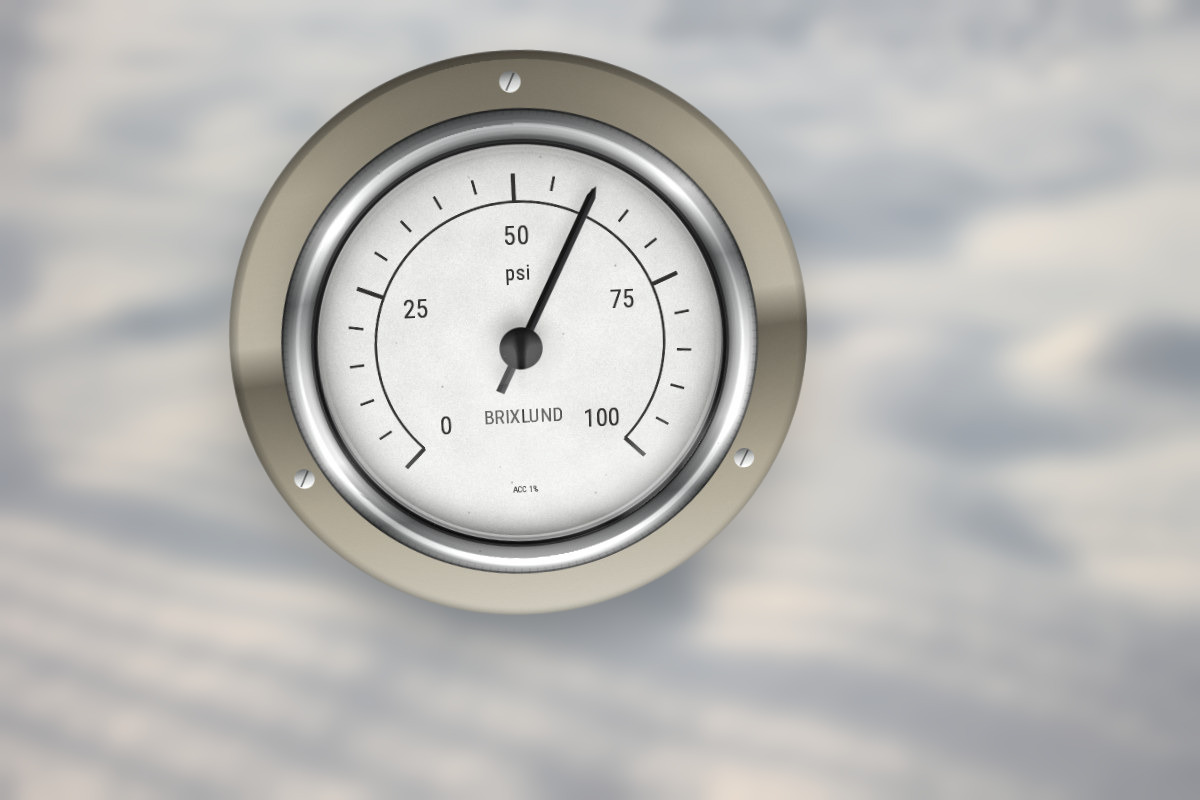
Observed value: 60,psi
